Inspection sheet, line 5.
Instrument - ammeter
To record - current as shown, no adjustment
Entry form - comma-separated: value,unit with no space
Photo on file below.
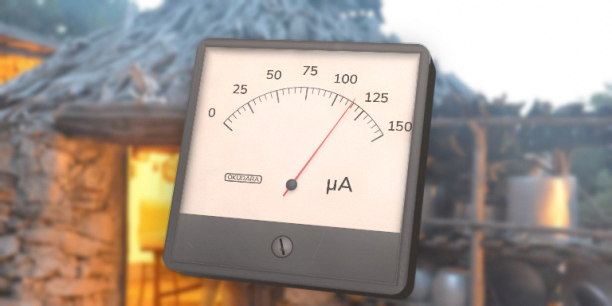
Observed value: 115,µA
